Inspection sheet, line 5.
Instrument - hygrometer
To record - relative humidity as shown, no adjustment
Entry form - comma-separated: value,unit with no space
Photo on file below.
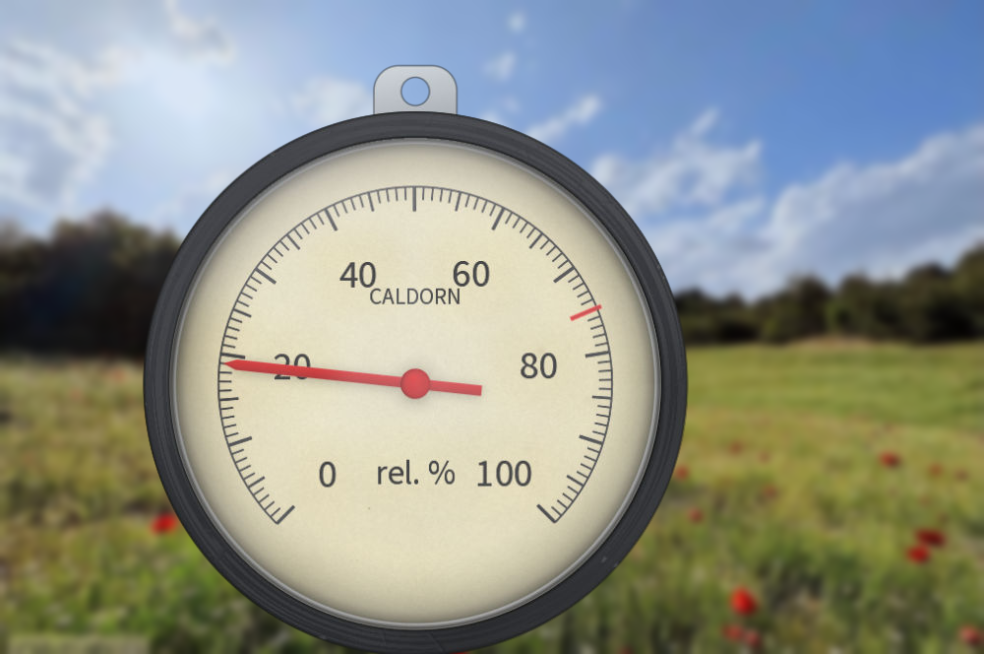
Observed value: 19,%
